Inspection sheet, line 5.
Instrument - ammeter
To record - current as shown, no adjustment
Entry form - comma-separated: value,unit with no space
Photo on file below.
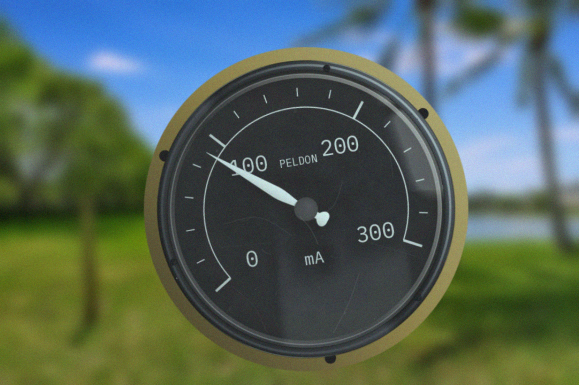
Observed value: 90,mA
